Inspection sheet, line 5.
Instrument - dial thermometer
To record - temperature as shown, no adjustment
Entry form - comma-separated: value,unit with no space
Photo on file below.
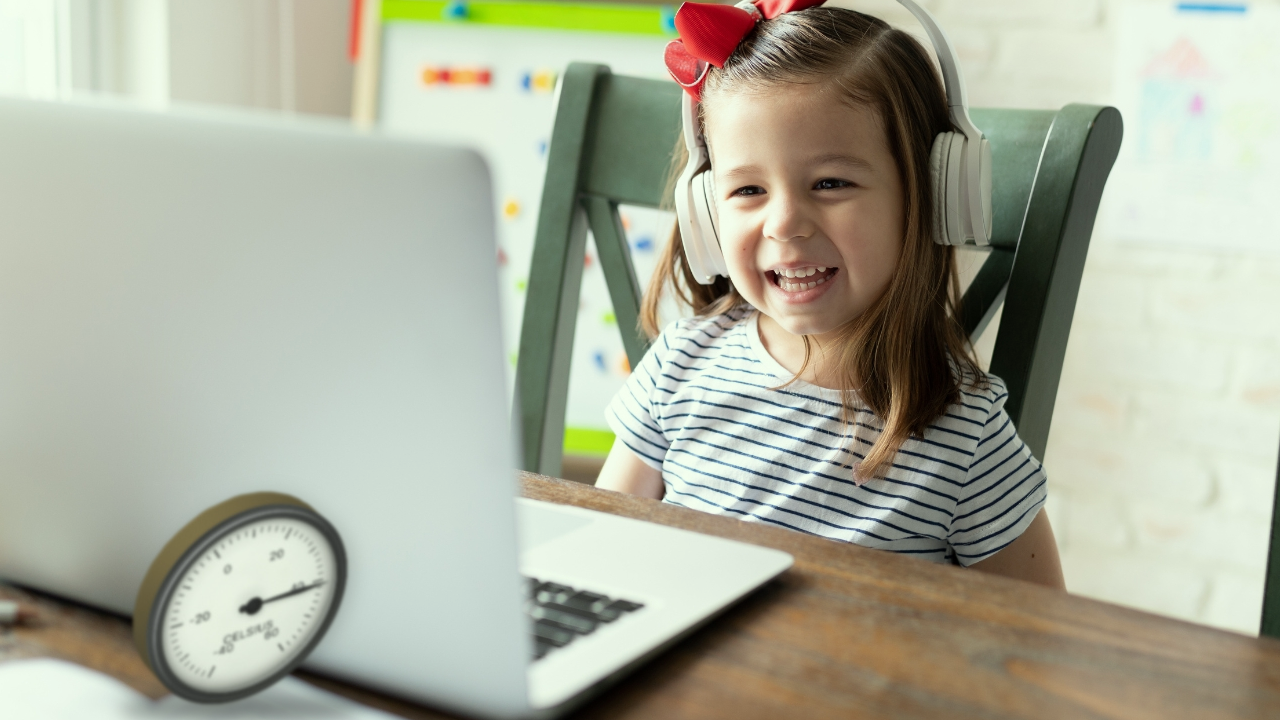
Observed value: 40,°C
